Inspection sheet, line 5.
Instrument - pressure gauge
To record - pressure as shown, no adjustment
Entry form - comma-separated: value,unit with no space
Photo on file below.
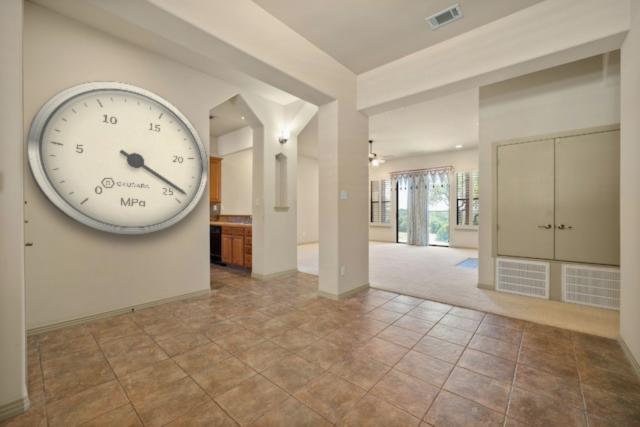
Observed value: 24,MPa
